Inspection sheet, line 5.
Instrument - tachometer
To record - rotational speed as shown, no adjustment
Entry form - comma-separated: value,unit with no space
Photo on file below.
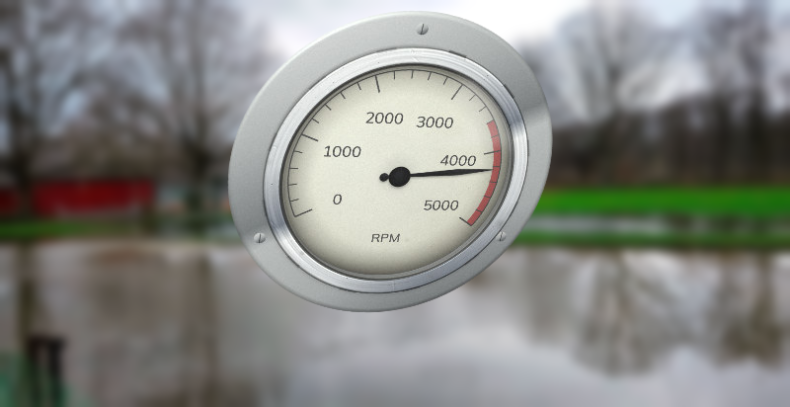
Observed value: 4200,rpm
